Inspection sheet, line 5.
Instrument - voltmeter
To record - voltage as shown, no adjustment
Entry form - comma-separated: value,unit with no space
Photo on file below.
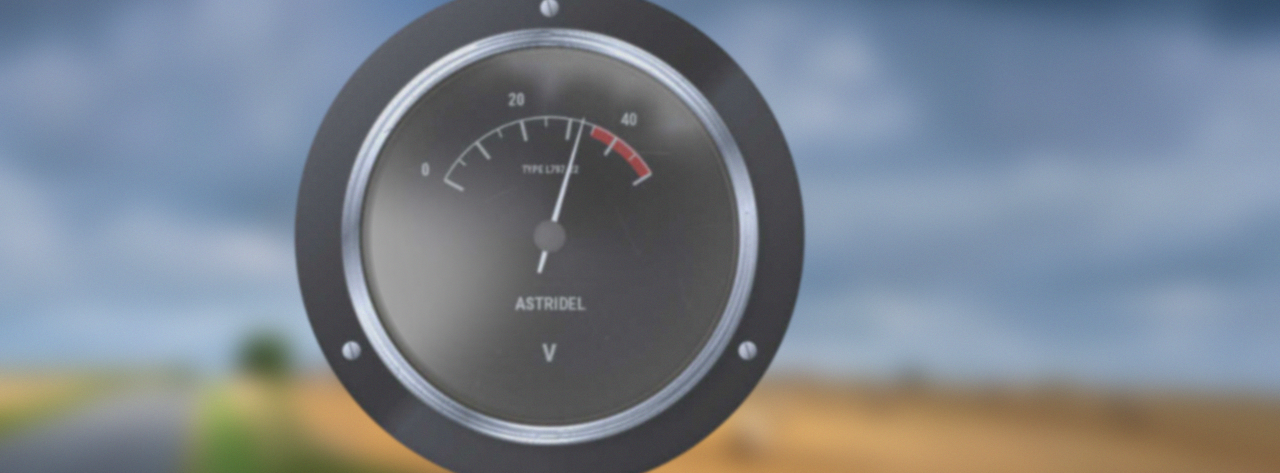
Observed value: 32.5,V
